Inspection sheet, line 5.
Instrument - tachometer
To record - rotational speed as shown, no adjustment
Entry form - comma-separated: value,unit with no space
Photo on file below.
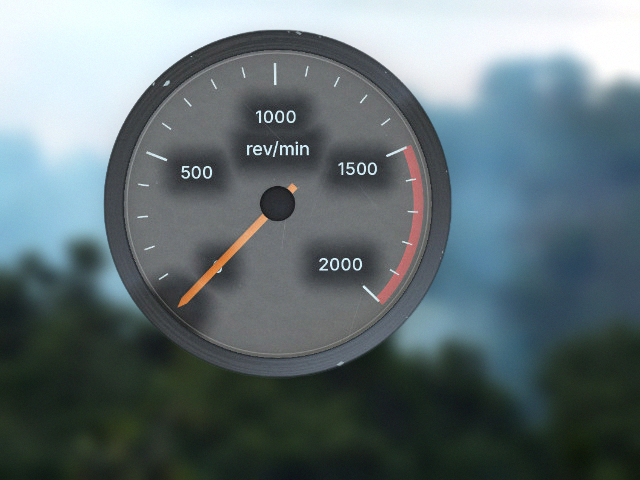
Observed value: 0,rpm
